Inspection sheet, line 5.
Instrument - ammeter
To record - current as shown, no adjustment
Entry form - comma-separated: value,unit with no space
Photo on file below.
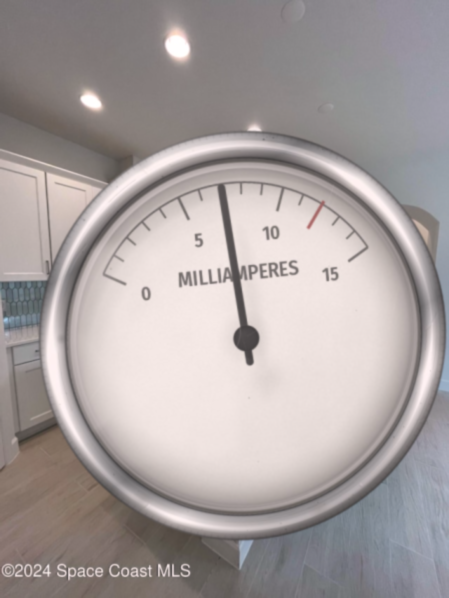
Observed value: 7,mA
